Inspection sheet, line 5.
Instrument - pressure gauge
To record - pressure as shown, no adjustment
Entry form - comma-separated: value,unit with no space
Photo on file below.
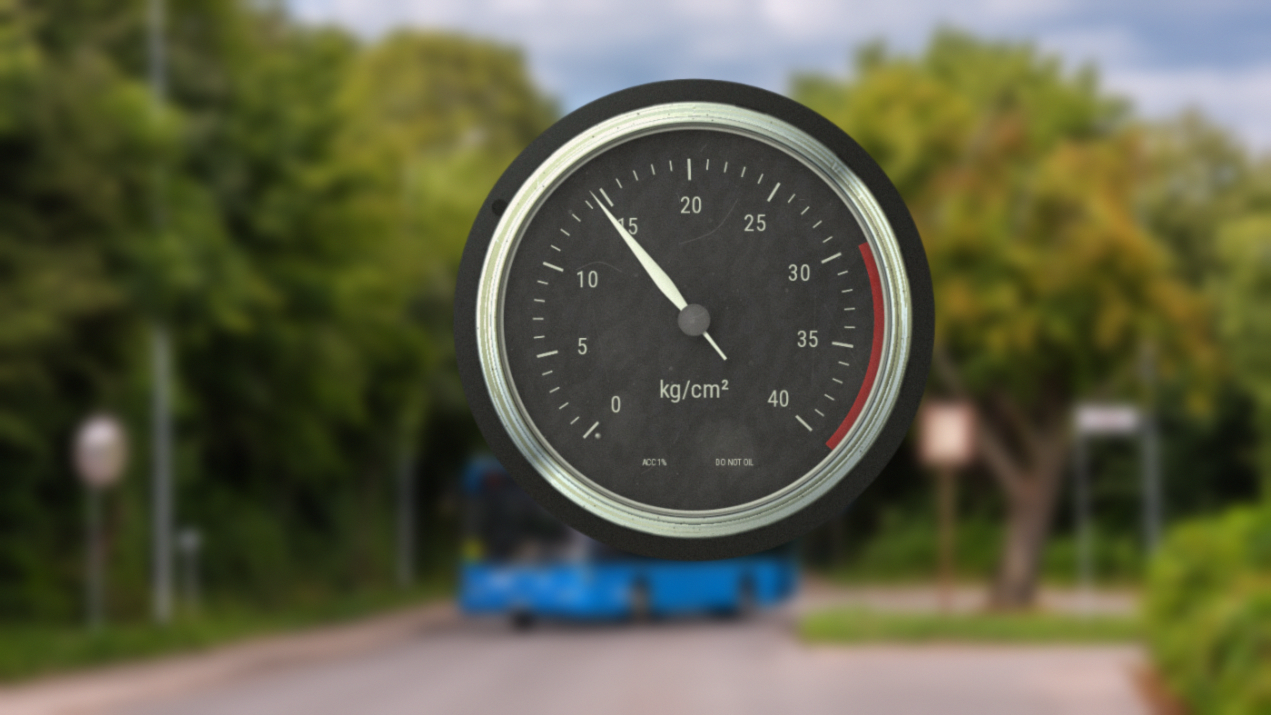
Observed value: 14.5,kg/cm²
